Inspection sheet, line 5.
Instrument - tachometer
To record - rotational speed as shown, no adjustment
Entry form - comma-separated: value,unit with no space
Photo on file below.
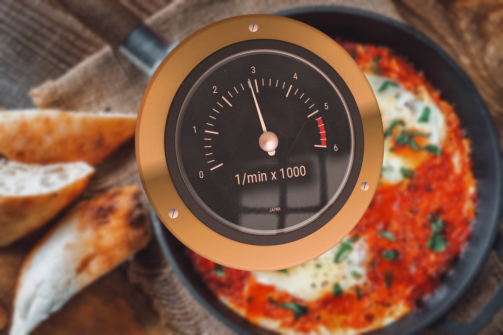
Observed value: 2800,rpm
